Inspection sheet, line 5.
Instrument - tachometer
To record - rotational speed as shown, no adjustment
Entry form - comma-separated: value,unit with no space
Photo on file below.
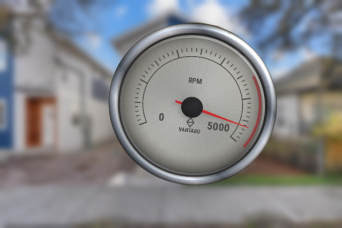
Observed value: 4600,rpm
